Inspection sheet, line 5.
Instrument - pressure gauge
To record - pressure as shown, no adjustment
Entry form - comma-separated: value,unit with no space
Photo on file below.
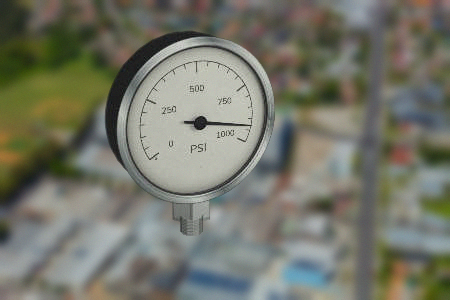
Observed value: 925,psi
